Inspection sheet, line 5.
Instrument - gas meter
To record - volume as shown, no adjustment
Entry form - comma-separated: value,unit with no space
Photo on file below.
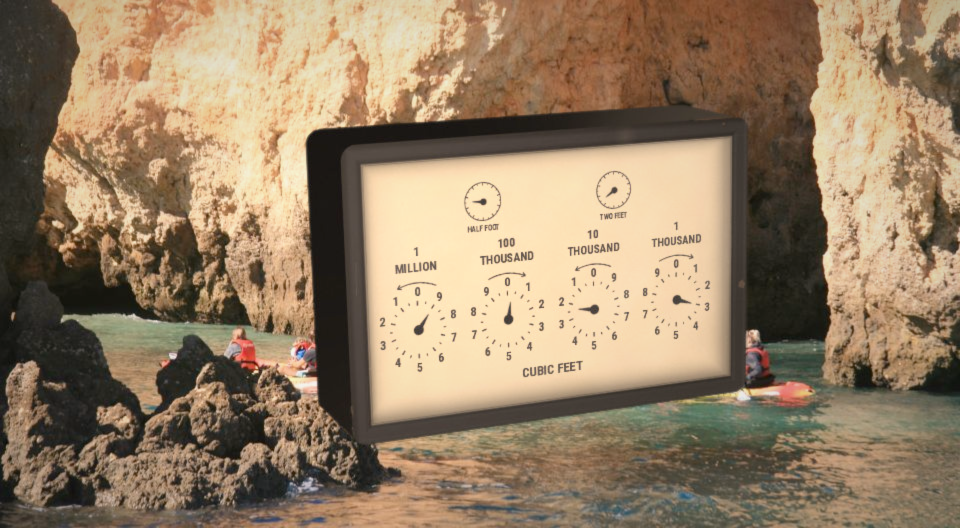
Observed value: 902300,ft³
